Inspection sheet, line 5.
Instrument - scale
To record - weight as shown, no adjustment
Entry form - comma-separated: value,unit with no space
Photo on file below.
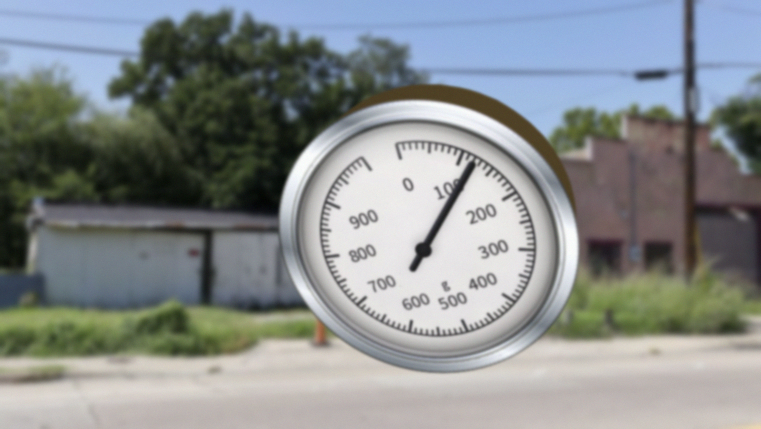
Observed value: 120,g
